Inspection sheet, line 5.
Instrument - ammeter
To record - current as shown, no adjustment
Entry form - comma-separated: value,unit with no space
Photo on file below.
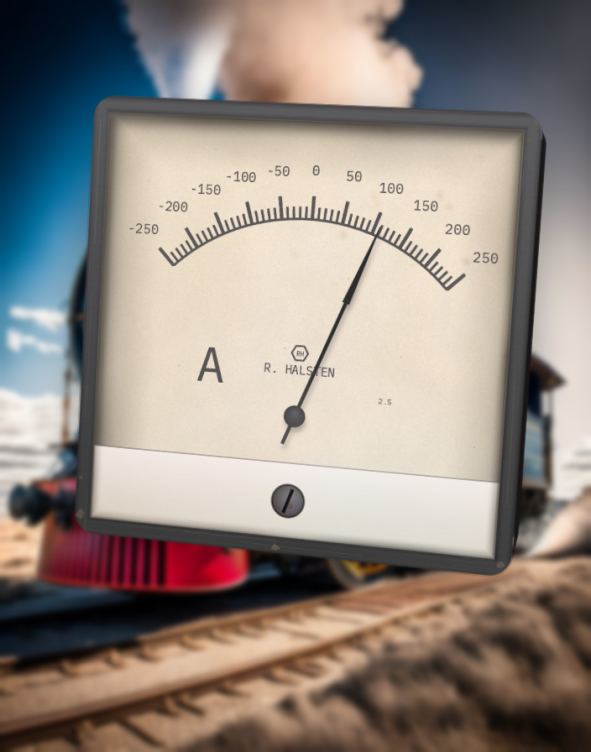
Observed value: 110,A
